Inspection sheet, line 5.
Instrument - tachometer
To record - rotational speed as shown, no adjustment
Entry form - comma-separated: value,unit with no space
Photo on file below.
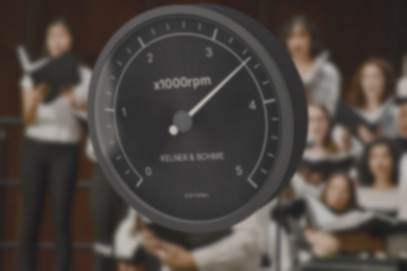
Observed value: 3500,rpm
